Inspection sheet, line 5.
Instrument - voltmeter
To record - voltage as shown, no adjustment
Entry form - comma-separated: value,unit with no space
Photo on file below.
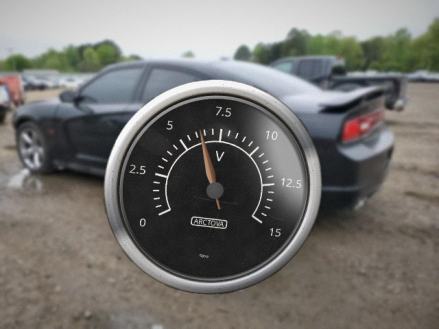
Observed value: 6.25,V
